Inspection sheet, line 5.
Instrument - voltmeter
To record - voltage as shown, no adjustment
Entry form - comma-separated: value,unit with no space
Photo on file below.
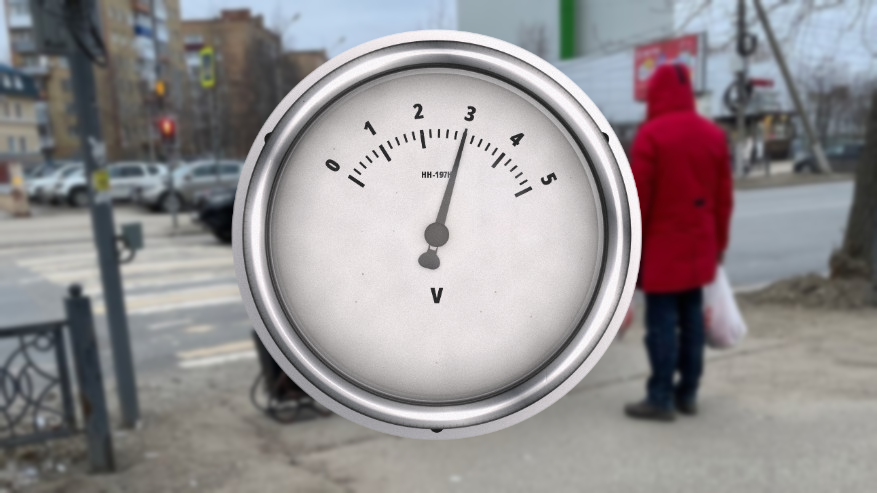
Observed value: 3,V
